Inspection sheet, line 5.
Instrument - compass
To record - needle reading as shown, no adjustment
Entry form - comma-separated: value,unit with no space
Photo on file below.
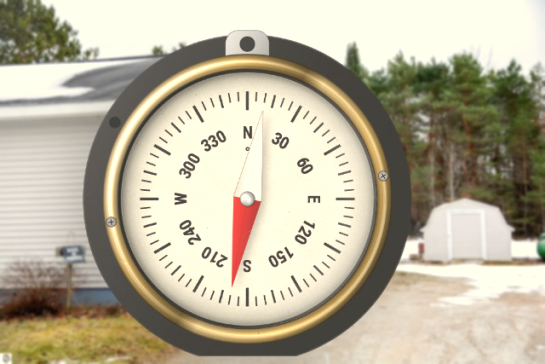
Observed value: 190,°
